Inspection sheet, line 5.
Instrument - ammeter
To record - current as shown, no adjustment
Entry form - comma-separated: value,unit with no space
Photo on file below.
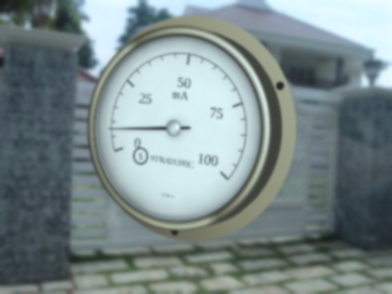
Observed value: 7.5,mA
